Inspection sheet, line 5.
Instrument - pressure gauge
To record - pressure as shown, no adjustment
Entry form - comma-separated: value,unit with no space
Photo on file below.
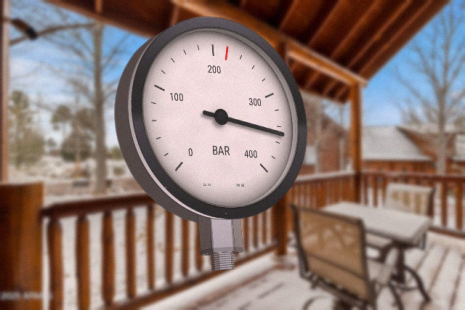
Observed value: 350,bar
